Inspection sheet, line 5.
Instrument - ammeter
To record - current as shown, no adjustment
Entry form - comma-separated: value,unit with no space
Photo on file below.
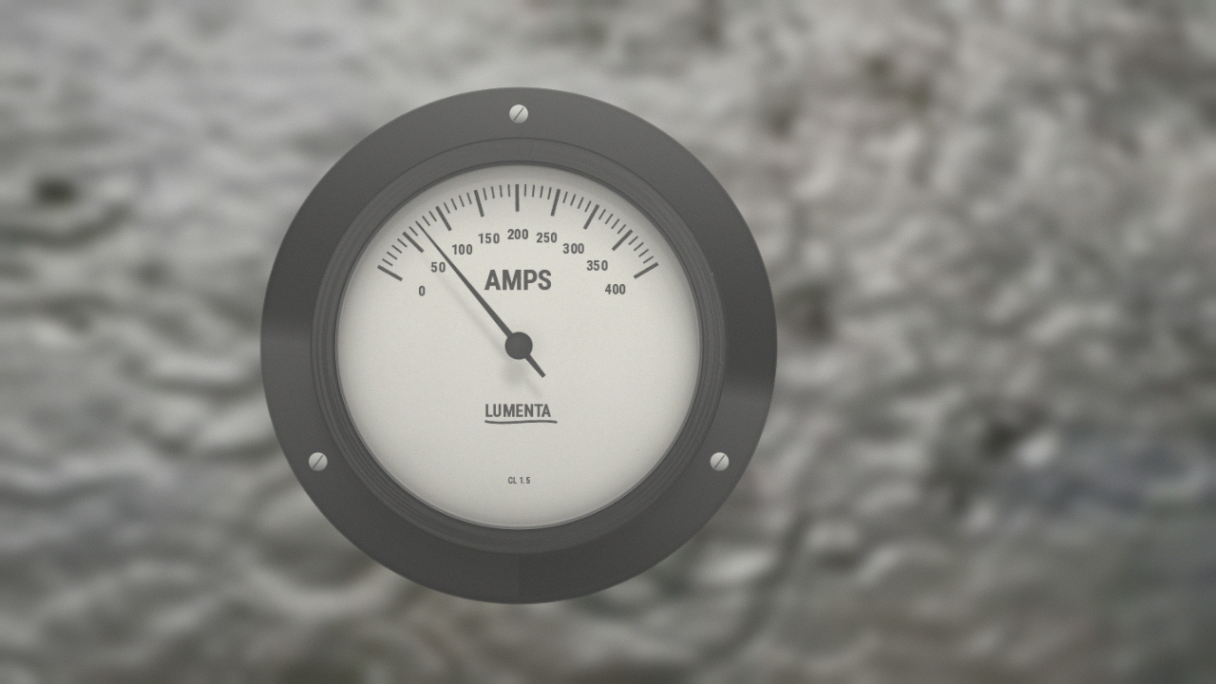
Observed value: 70,A
